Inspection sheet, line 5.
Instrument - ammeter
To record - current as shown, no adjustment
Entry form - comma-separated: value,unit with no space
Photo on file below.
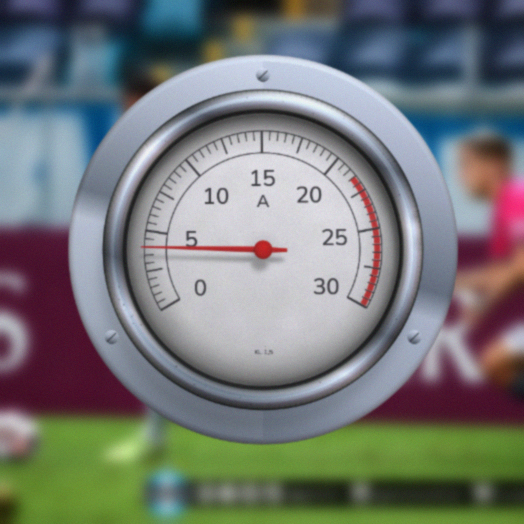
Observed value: 4,A
